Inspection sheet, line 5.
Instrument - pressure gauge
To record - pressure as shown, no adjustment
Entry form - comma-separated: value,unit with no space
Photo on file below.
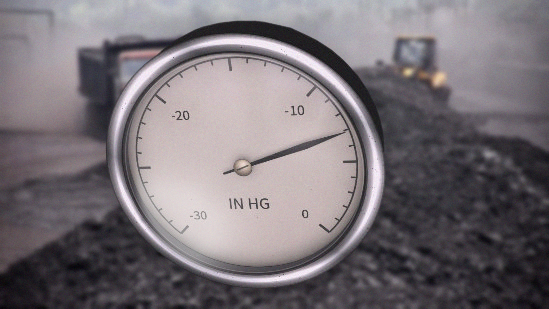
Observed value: -7,inHg
